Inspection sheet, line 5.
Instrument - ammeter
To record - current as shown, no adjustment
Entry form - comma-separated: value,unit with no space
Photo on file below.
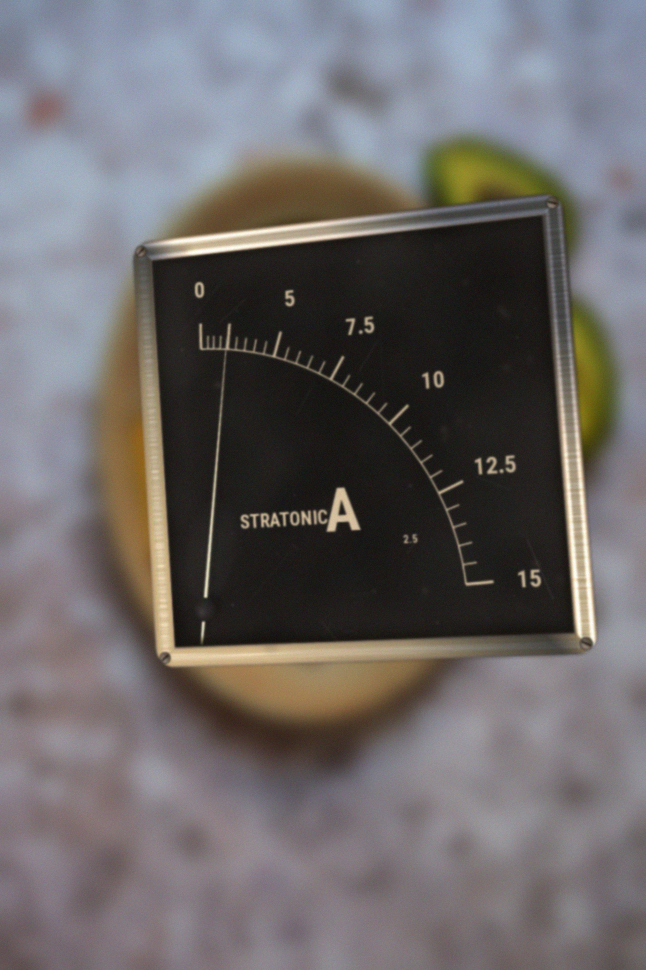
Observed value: 2.5,A
